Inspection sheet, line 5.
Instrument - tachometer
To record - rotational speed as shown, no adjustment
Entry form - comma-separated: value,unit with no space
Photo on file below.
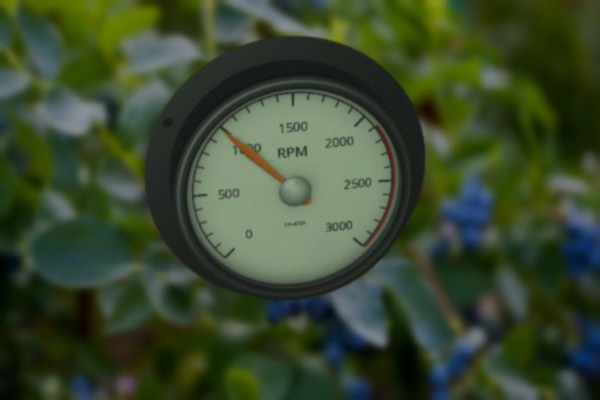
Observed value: 1000,rpm
